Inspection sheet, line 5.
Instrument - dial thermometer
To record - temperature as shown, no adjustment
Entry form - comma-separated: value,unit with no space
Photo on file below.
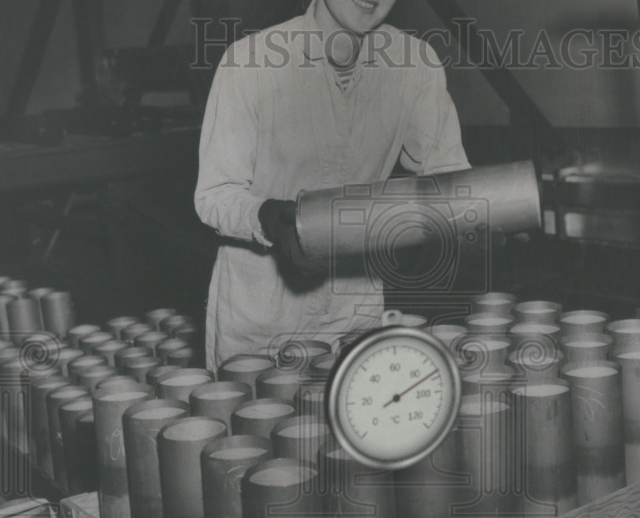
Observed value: 88,°C
